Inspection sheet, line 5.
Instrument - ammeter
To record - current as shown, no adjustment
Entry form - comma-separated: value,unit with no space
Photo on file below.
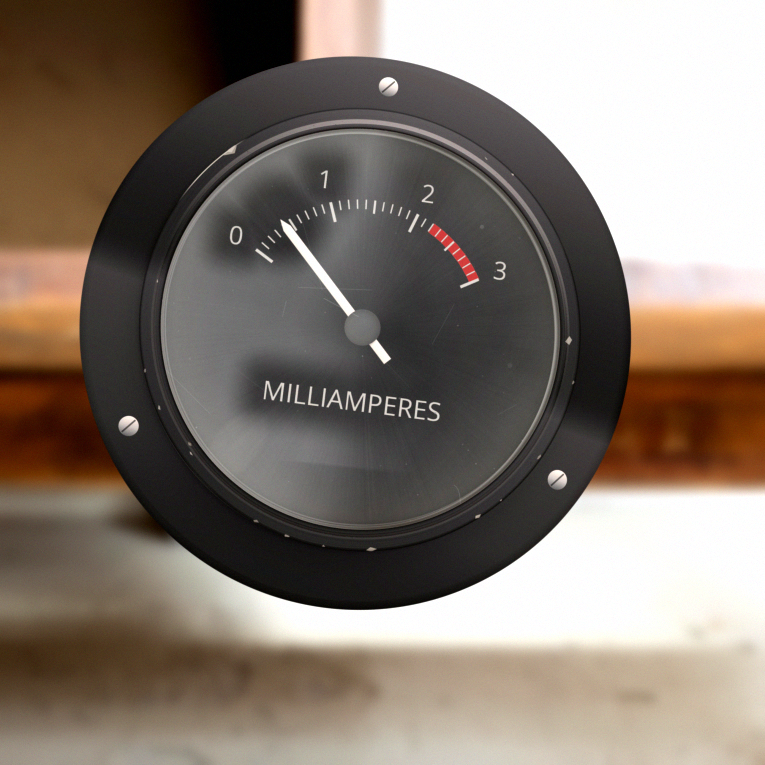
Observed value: 0.4,mA
